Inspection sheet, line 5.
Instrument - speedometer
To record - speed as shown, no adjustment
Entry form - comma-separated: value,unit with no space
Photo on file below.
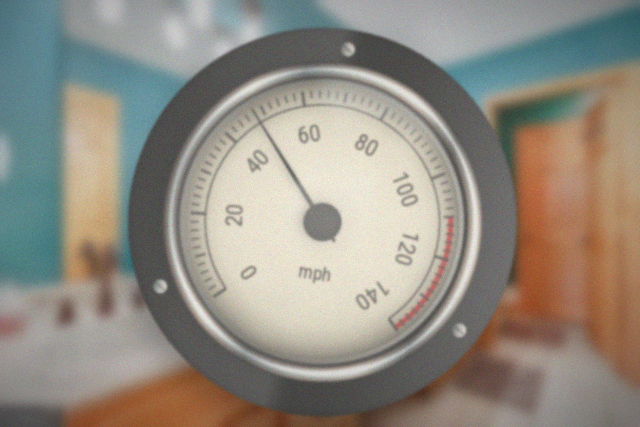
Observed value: 48,mph
